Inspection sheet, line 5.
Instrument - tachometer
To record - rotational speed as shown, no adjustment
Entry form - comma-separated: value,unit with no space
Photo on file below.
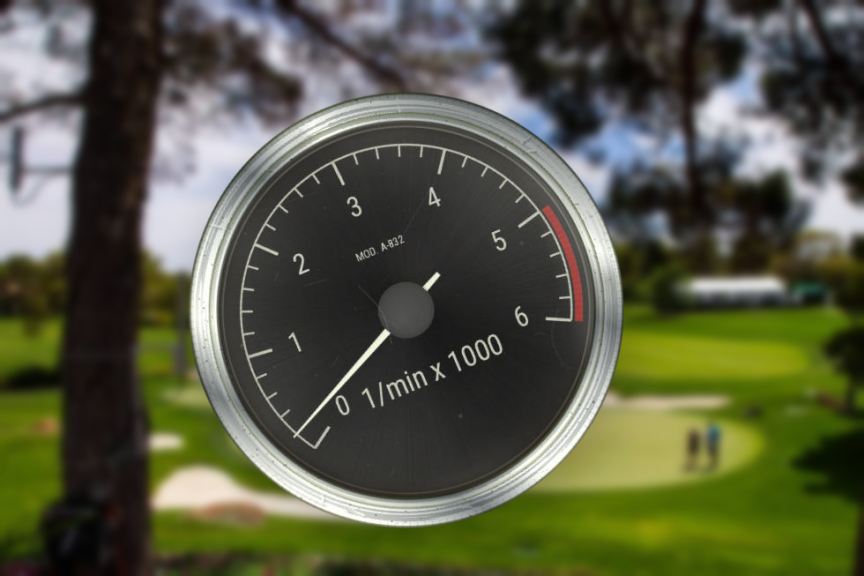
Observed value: 200,rpm
